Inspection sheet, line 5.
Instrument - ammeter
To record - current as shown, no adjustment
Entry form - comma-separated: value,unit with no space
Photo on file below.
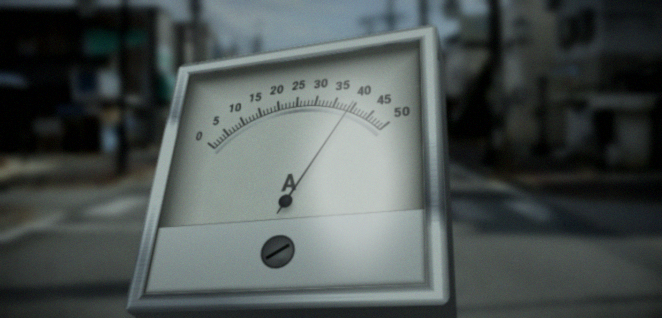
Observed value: 40,A
